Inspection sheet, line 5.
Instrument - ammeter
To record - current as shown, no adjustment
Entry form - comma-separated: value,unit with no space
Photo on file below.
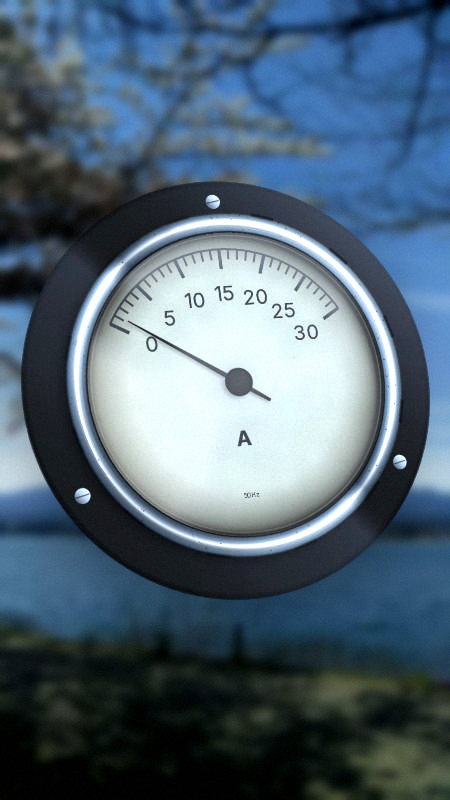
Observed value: 1,A
